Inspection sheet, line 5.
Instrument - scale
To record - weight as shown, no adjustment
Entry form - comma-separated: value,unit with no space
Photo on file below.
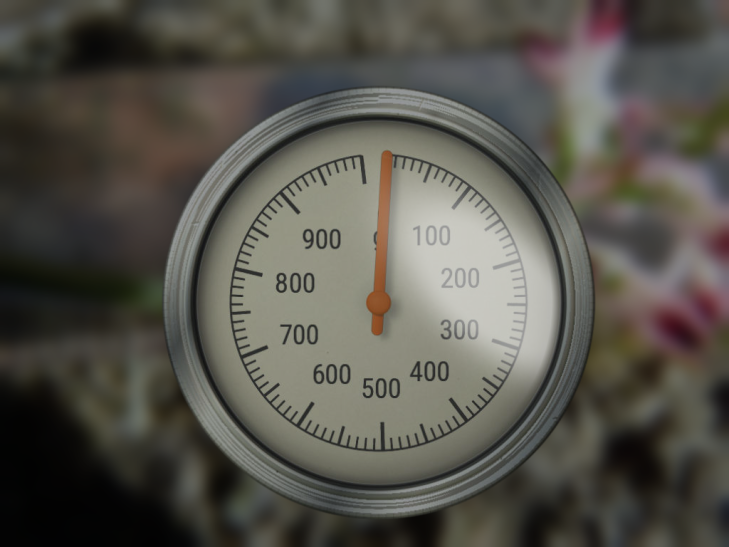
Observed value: 0,g
